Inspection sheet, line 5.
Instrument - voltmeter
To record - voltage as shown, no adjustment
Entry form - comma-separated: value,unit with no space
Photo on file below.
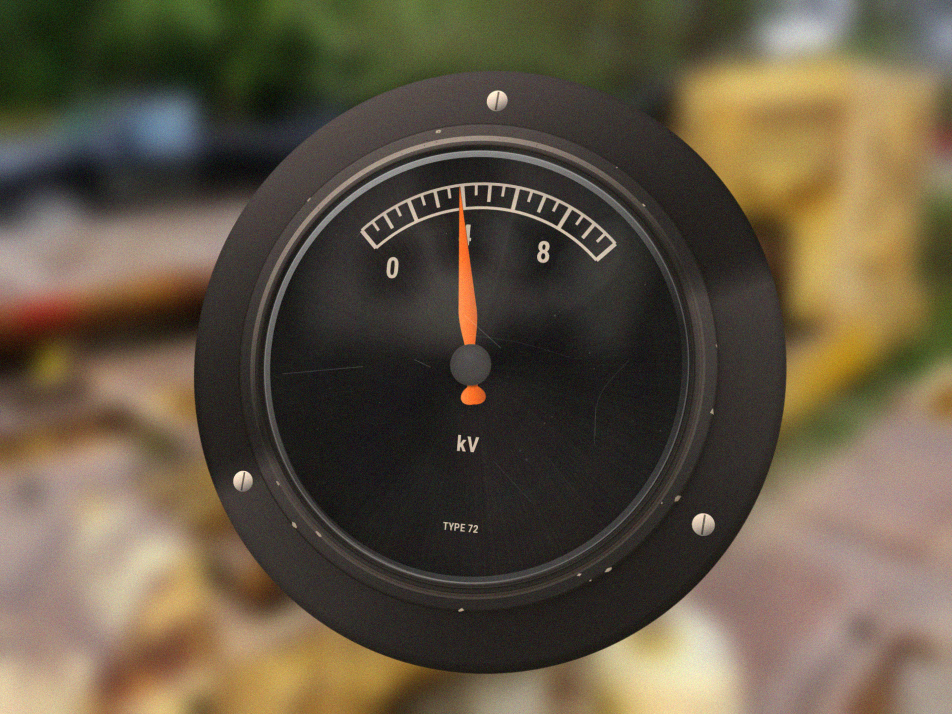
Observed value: 4,kV
